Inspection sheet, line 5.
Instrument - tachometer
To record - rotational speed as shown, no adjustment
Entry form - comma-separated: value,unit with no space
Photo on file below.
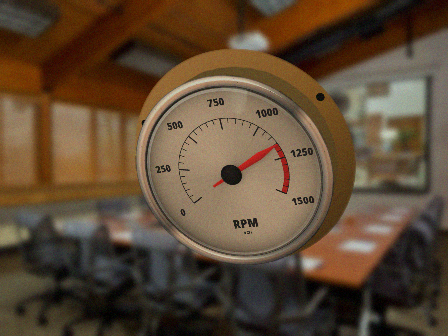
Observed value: 1150,rpm
